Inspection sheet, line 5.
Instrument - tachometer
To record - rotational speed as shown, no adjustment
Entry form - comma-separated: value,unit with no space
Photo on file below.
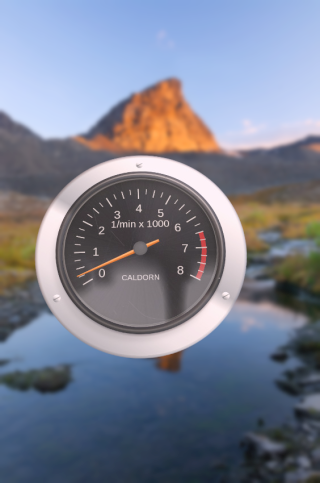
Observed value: 250,rpm
